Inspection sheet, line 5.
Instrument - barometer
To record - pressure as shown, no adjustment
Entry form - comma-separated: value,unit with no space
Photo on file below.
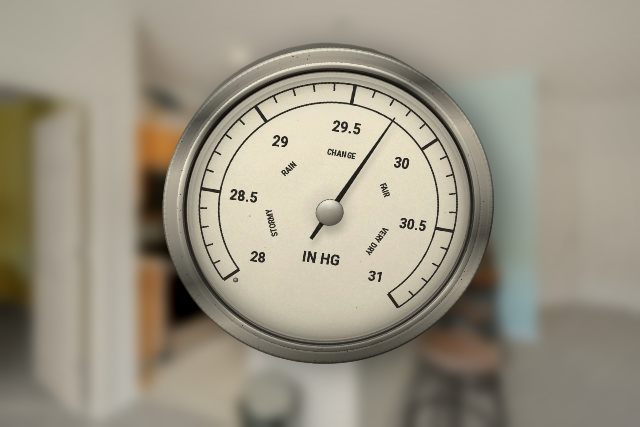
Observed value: 29.75,inHg
